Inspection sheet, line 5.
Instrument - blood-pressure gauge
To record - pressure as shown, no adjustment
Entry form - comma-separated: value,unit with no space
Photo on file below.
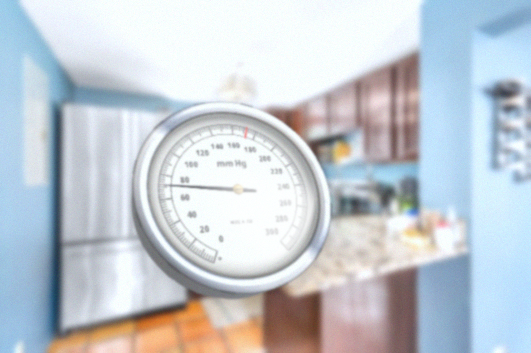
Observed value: 70,mmHg
